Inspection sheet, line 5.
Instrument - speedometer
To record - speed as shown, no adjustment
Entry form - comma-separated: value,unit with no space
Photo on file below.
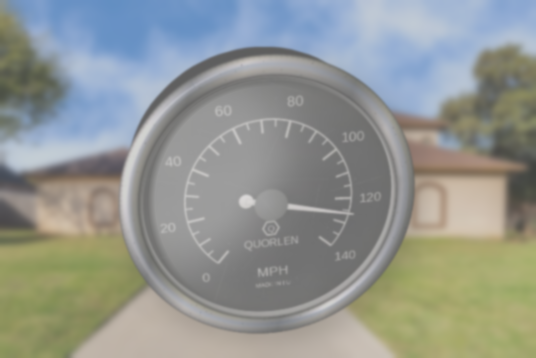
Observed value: 125,mph
